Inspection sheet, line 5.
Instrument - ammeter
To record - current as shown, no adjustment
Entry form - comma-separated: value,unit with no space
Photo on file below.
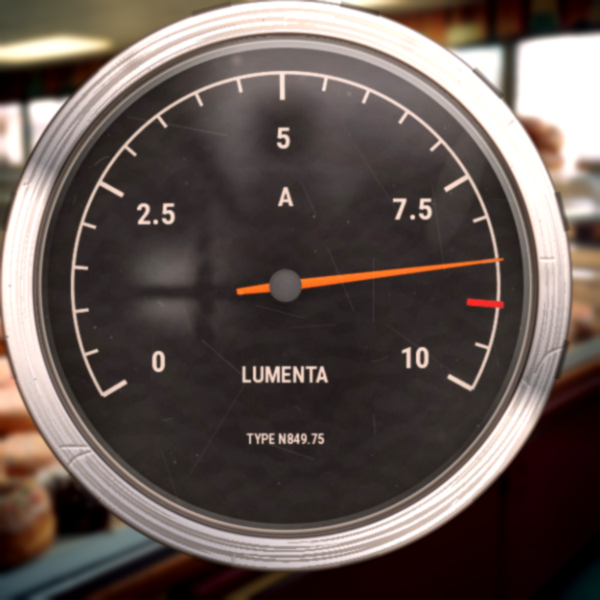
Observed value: 8.5,A
